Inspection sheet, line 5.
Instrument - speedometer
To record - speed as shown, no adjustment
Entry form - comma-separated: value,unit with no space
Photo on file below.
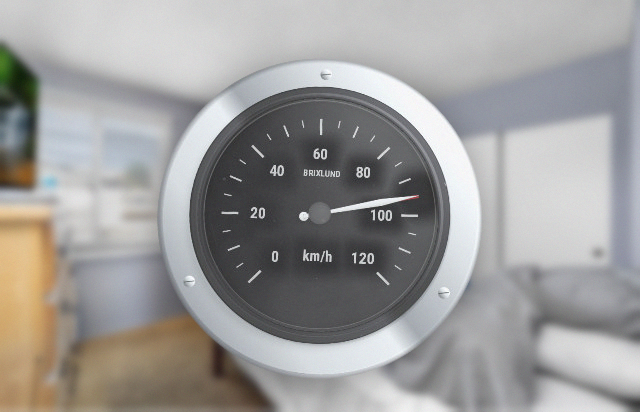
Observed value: 95,km/h
